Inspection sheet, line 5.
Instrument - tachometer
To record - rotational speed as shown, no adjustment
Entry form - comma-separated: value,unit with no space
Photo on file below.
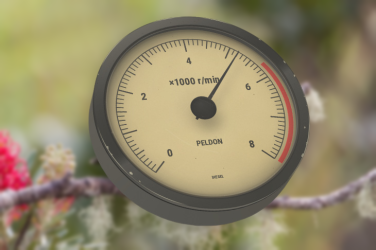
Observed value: 5200,rpm
